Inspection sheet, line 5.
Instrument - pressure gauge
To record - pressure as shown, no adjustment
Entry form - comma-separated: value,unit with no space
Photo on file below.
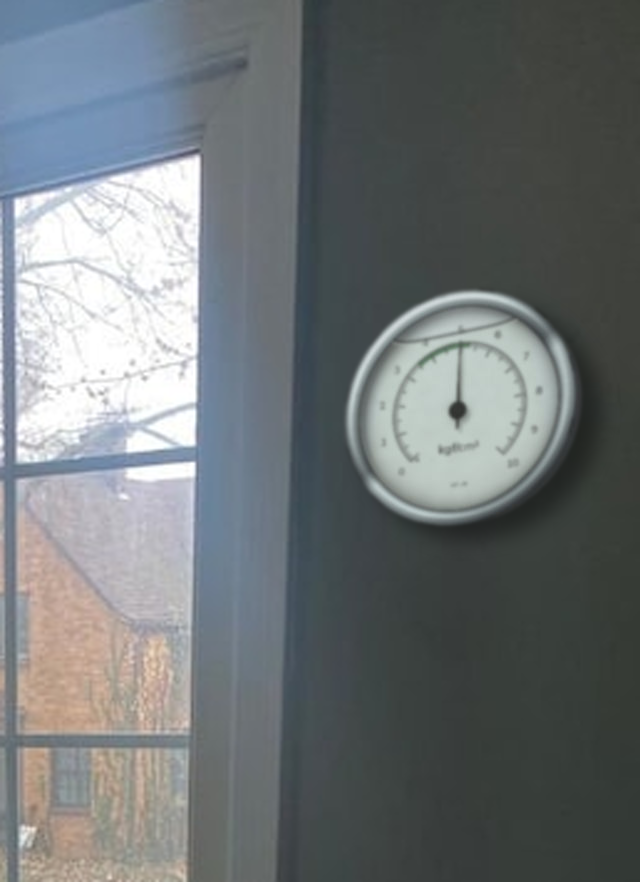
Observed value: 5,kg/cm²
